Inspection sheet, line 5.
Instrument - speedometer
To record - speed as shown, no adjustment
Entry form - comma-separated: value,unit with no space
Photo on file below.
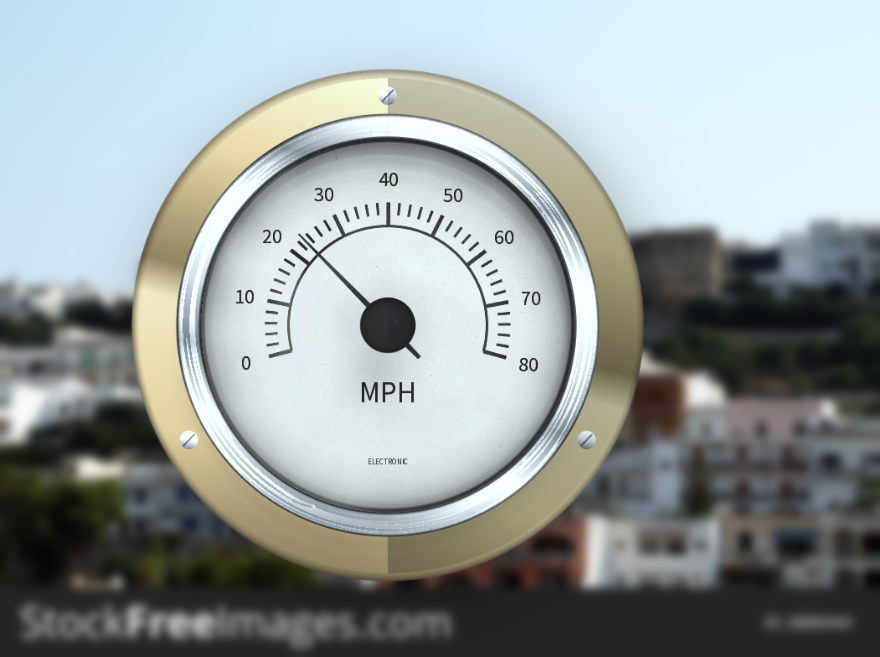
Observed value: 23,mph
